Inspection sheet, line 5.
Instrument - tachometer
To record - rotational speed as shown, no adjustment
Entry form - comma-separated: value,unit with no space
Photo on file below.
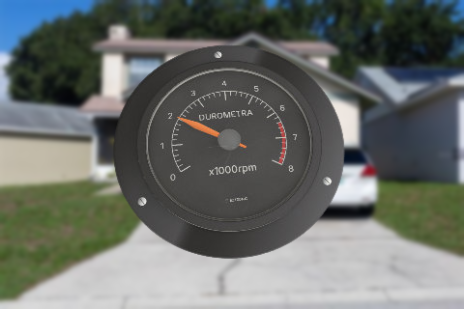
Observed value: 2000,rpm
